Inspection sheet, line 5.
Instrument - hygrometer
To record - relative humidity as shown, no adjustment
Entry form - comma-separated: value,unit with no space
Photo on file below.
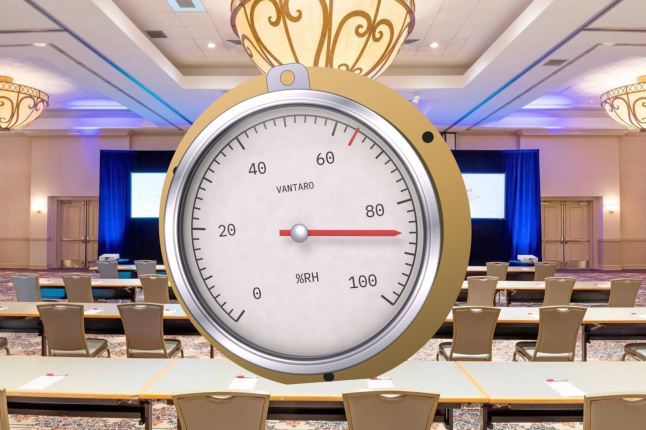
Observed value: 86,%
